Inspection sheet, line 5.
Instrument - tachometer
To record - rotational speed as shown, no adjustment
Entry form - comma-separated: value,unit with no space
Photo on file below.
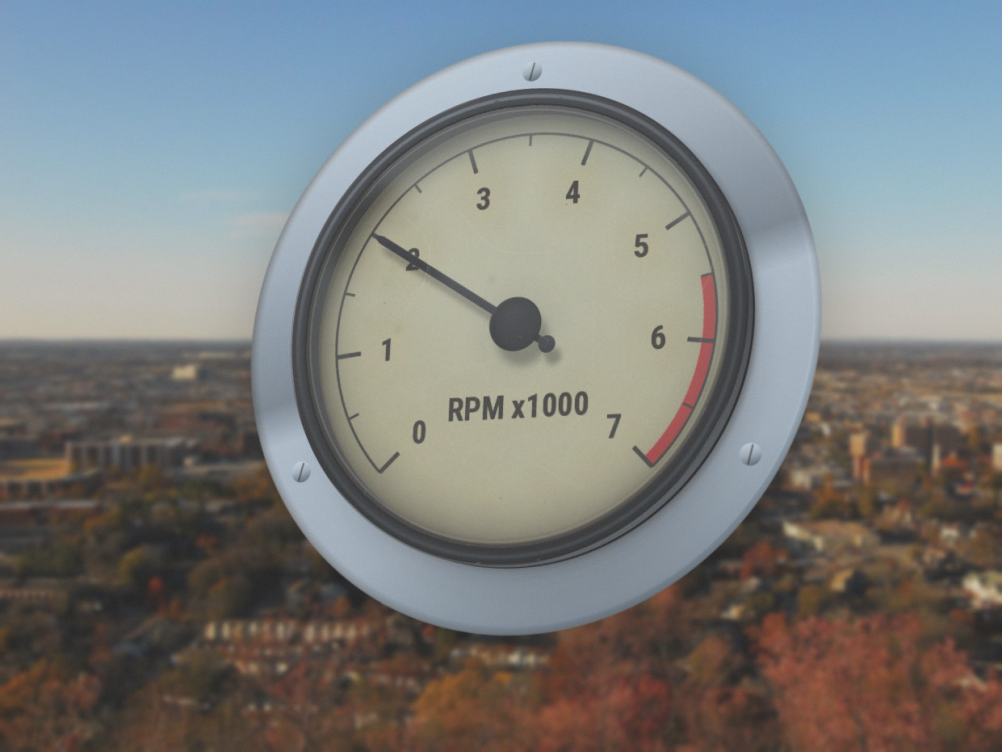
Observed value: 2000,rpm
